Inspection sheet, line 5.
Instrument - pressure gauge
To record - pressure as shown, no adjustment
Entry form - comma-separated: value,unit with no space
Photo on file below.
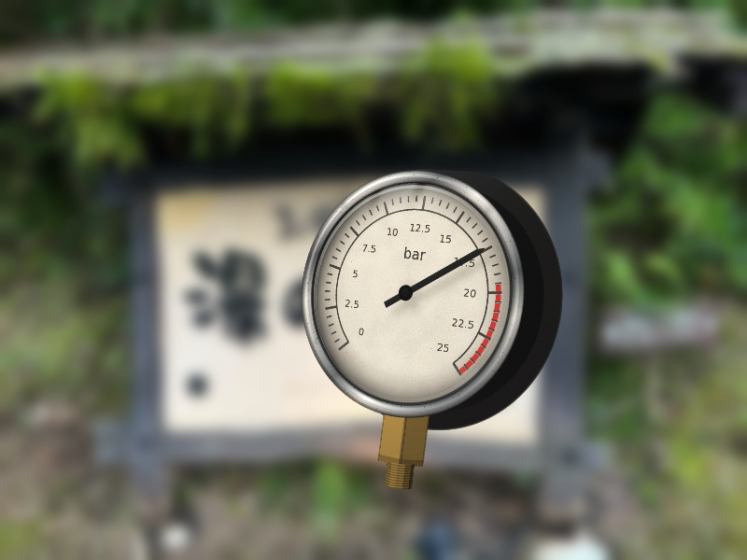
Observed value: 17.5,bar
